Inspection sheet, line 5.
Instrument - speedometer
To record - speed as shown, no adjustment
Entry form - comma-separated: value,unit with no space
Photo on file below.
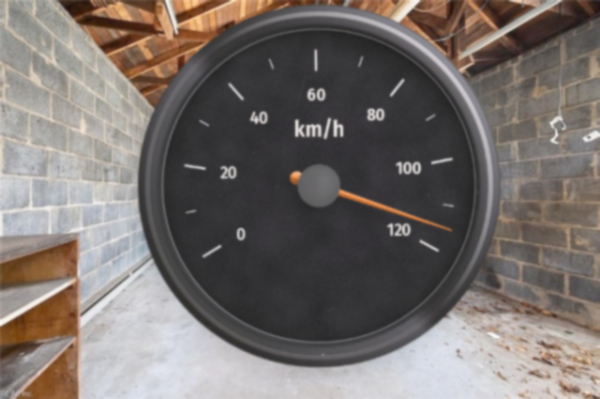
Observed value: 115,km/h
